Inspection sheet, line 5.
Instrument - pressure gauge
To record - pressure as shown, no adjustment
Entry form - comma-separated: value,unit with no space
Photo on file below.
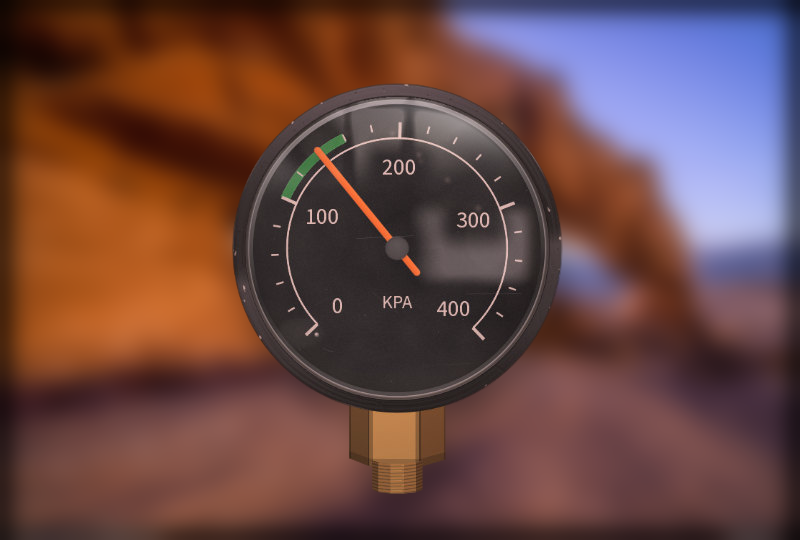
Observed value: 140,kPa
